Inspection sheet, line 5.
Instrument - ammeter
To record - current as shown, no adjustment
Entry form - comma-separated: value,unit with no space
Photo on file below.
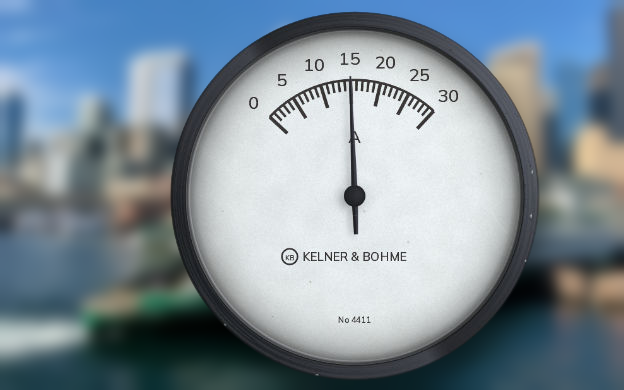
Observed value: 15,A
